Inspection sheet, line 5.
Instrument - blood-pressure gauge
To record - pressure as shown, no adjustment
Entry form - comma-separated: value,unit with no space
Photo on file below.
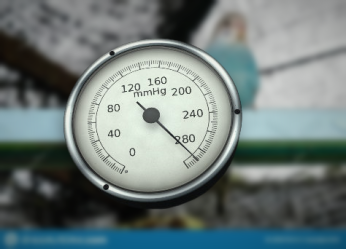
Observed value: 290,mmHg
